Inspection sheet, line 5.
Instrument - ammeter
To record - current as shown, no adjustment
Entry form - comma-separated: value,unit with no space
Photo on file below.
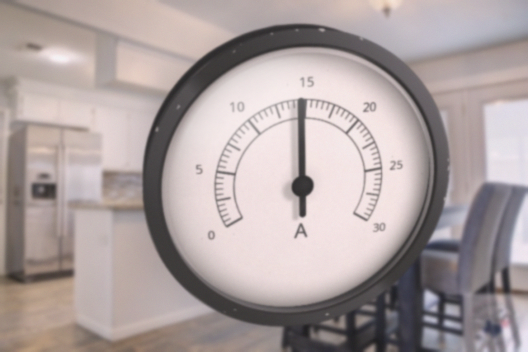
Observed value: 14.5,A
